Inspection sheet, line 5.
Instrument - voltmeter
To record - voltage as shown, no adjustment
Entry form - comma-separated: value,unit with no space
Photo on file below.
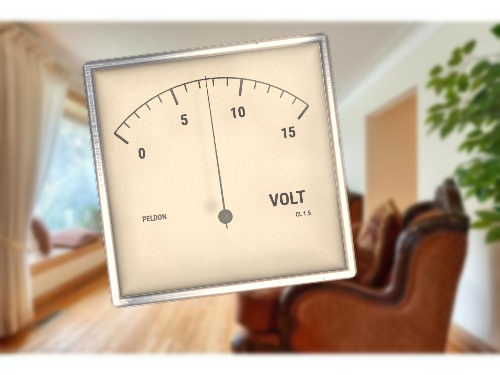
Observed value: 7.5,V
